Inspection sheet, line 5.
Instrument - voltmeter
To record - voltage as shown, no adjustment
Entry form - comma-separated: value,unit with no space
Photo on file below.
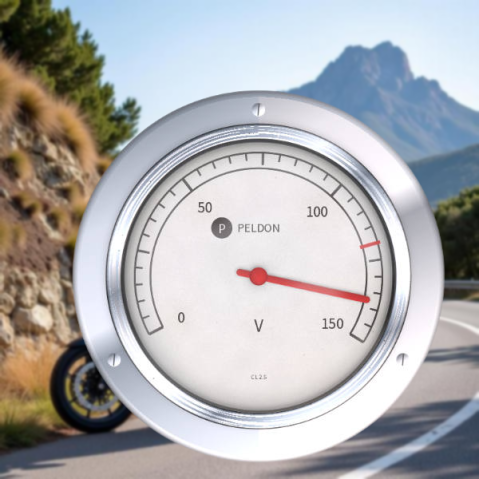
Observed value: 137.5,V
